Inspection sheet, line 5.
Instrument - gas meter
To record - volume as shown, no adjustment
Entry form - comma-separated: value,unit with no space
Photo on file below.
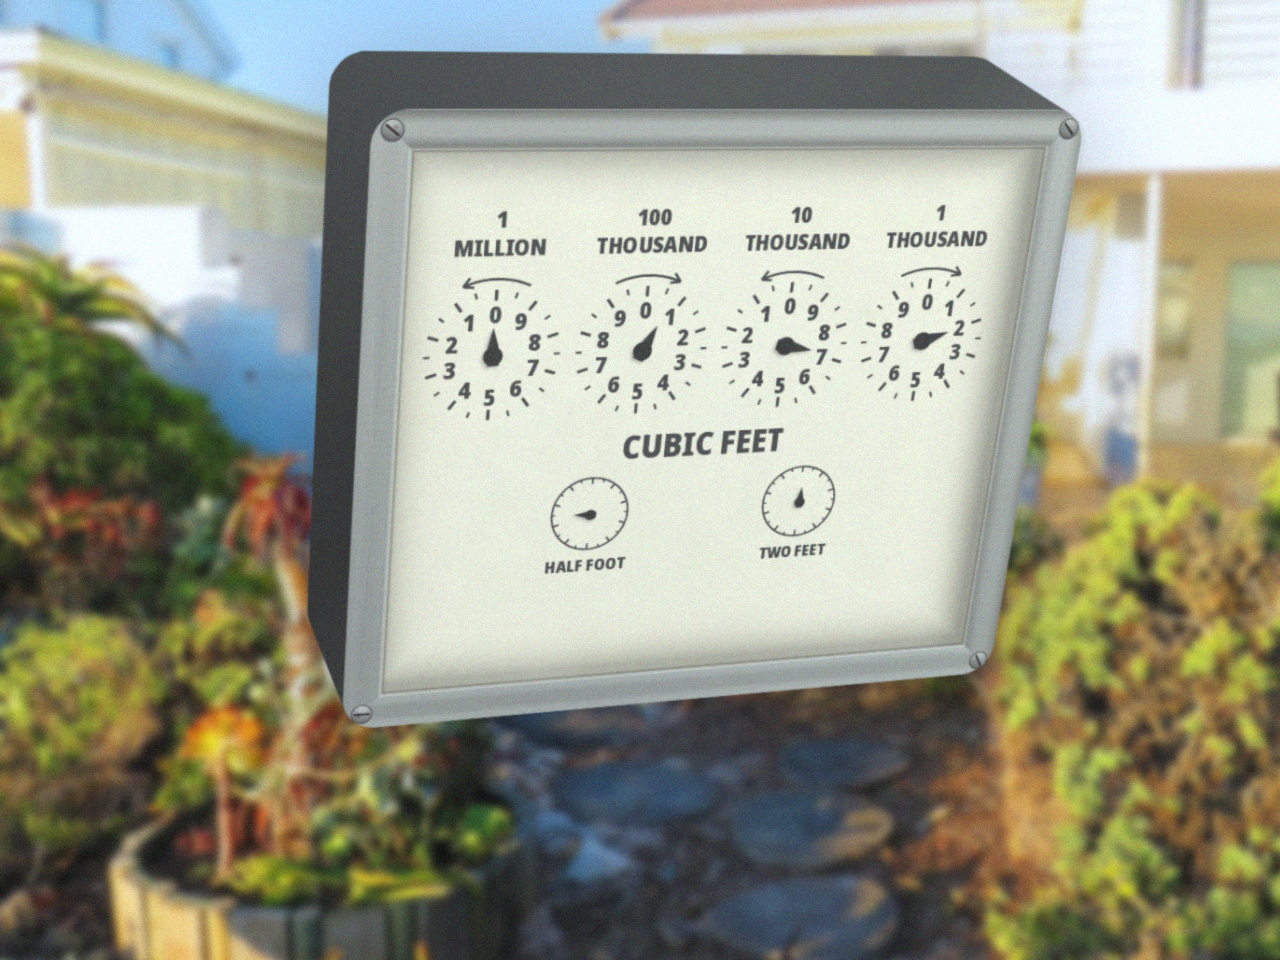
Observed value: 7200,ft³
